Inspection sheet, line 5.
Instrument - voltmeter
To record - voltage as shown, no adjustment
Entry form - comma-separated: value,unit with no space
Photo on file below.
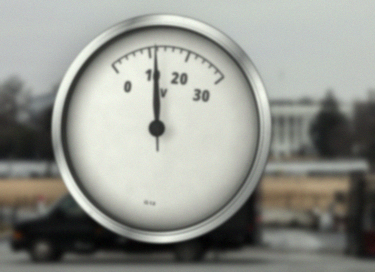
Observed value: 12,V
